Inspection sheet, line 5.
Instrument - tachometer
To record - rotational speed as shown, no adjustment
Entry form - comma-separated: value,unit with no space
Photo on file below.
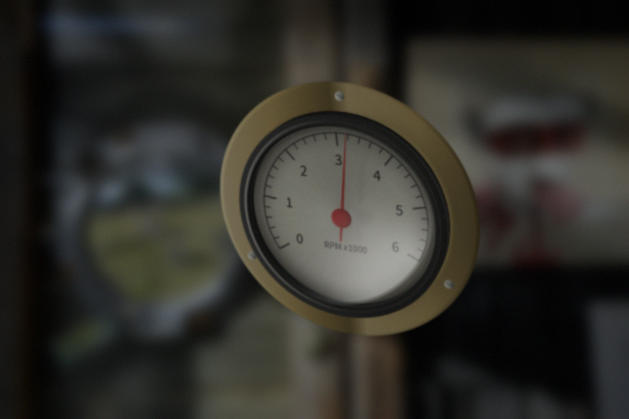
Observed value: 3200,rpm
